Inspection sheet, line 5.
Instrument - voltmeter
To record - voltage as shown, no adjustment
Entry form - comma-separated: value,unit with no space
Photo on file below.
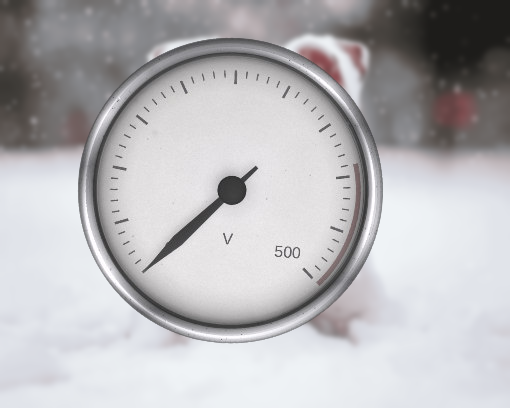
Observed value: 0,V
